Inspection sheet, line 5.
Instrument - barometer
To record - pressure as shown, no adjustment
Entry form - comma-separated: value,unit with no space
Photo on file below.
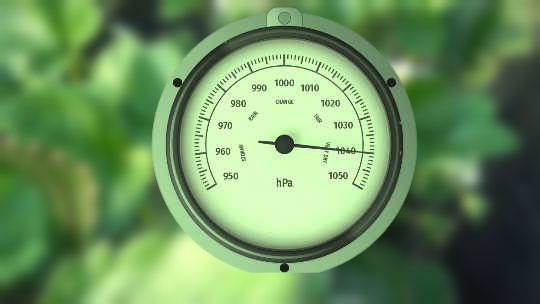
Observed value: 1040,hPa
